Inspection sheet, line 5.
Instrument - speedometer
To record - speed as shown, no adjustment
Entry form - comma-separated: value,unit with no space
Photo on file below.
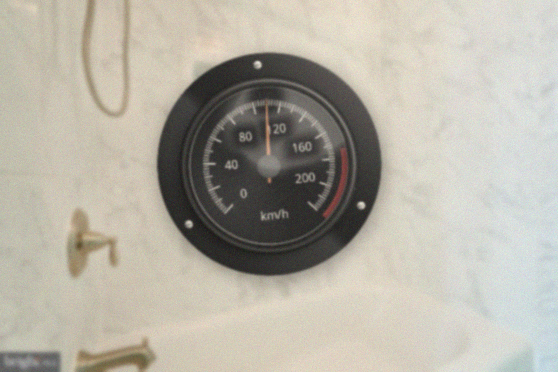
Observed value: 110,km/h
